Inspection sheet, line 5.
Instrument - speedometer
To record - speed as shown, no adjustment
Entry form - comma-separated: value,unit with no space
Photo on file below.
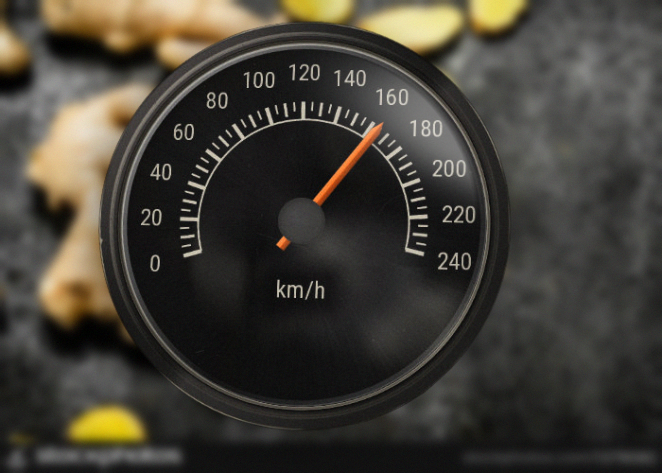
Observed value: 165,km/h
